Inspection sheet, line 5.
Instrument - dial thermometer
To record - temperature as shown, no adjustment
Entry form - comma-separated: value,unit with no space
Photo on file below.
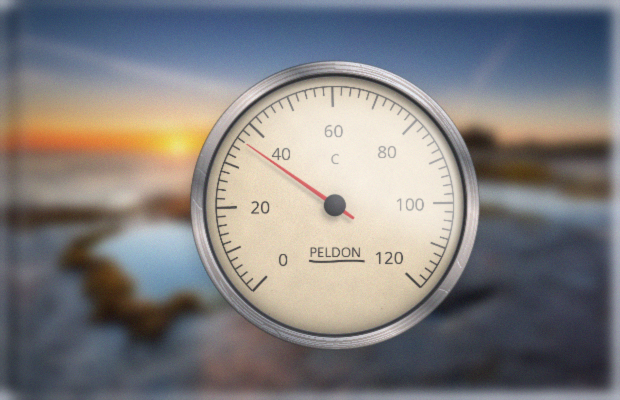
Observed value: 36,°C
